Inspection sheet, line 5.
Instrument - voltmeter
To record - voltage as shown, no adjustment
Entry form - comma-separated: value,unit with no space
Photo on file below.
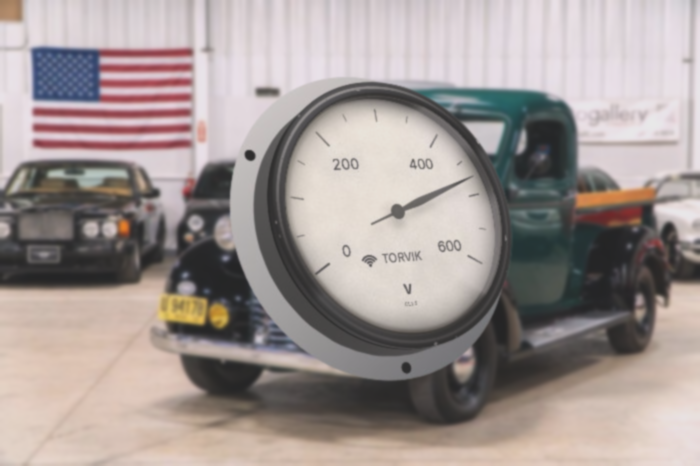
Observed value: 475,V
